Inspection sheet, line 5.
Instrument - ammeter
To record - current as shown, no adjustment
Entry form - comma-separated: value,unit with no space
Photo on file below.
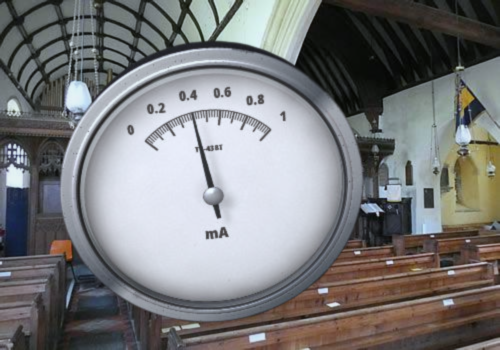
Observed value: 0.4,mA
